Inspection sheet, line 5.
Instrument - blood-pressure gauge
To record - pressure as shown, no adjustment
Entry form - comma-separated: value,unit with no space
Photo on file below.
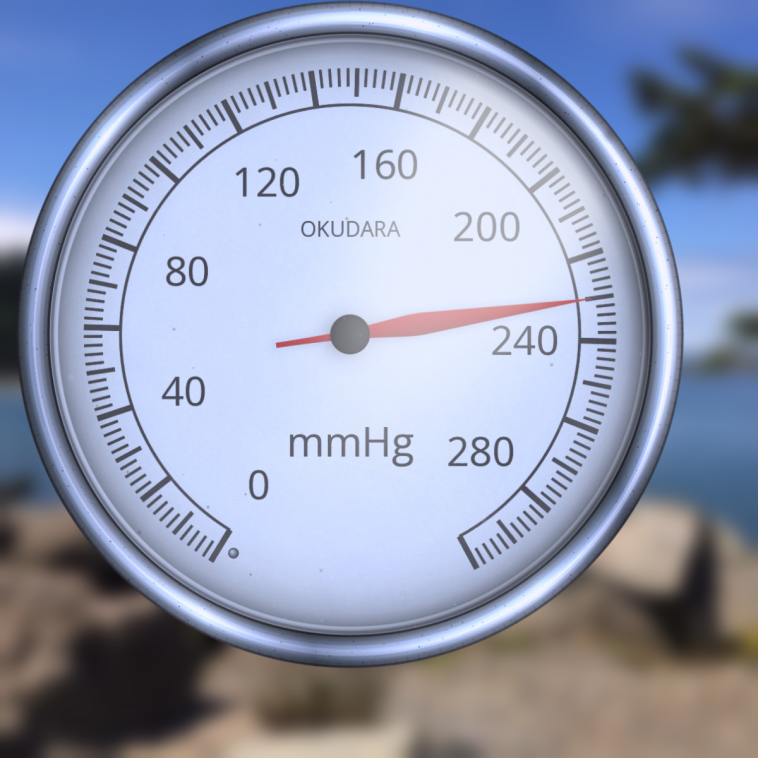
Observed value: 230,mmHg
